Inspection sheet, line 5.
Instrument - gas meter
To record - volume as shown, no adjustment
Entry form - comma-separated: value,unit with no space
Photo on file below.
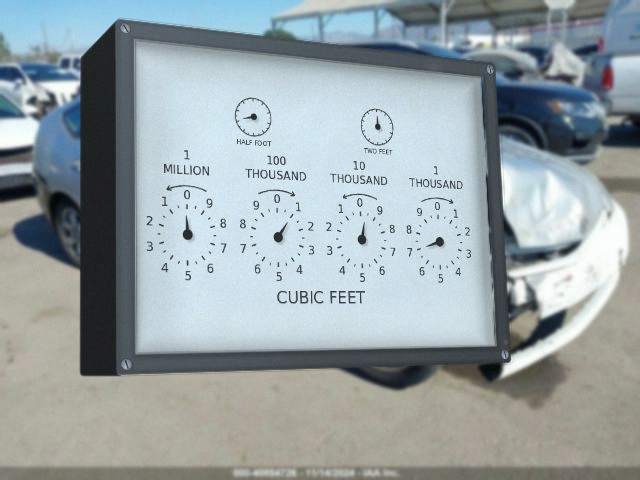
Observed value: 9700,ft³
